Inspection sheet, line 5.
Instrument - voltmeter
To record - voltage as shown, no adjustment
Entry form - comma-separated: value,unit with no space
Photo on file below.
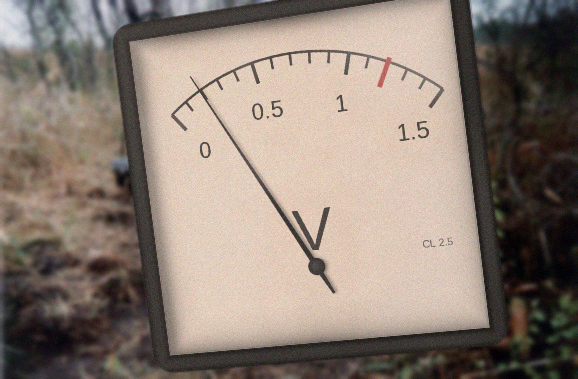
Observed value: 0.2,V
